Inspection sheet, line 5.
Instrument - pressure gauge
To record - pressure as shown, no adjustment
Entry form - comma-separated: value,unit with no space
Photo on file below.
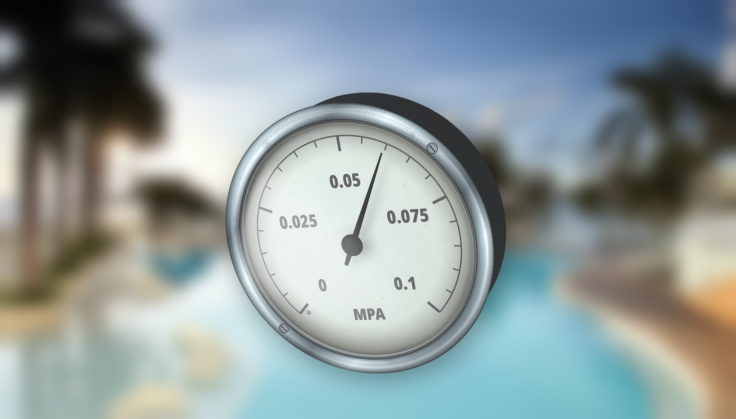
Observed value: 0.06,MPa
